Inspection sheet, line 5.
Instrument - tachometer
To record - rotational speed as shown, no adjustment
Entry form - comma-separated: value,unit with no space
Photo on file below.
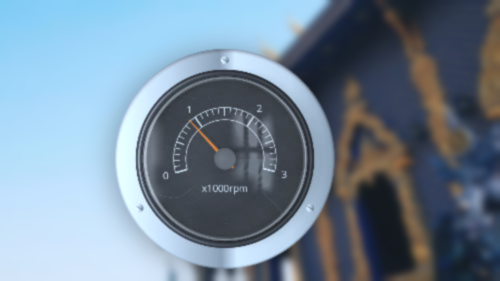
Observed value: 900,rpm
